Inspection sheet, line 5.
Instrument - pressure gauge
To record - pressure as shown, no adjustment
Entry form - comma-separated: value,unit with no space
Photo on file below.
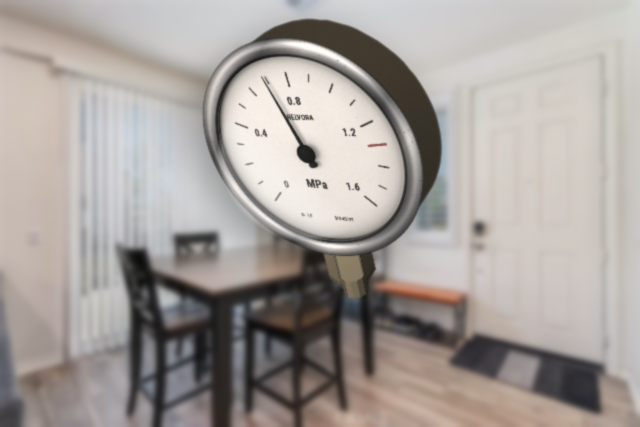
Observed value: 0.7,MPa
